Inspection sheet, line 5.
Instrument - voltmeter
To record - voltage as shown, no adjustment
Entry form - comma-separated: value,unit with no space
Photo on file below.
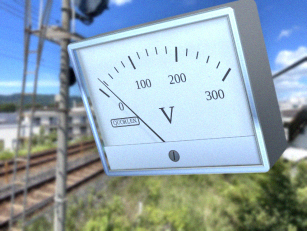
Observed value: 20,V
